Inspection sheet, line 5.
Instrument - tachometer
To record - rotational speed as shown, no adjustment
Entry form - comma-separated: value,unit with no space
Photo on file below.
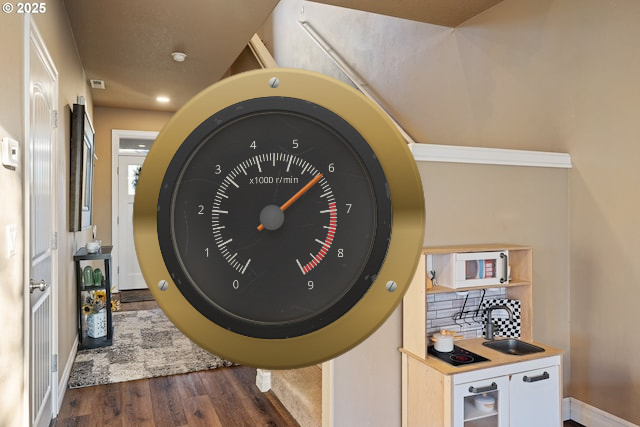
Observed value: 6000,rpm
